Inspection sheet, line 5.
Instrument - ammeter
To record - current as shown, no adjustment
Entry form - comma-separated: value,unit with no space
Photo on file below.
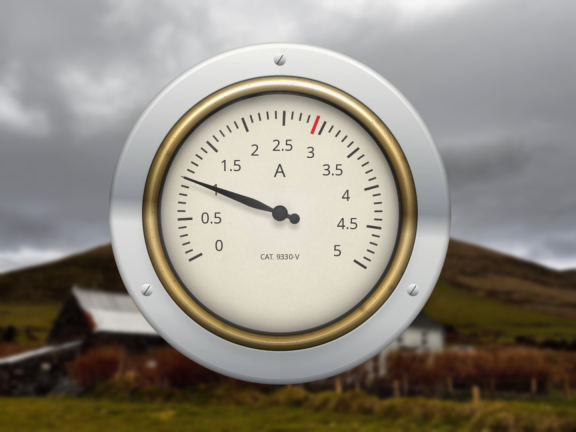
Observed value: 1,A
